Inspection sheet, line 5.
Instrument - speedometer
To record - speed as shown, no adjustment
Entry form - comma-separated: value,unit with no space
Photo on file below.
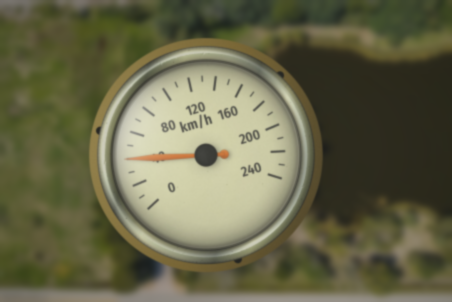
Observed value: 40,km/h
